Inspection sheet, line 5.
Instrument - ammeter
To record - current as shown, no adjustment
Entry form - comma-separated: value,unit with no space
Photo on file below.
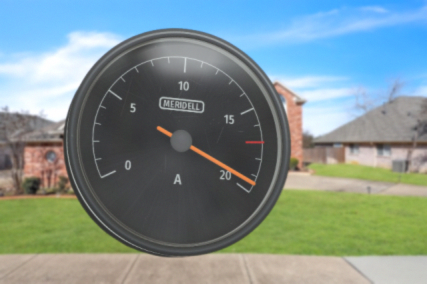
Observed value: 19.5,A
